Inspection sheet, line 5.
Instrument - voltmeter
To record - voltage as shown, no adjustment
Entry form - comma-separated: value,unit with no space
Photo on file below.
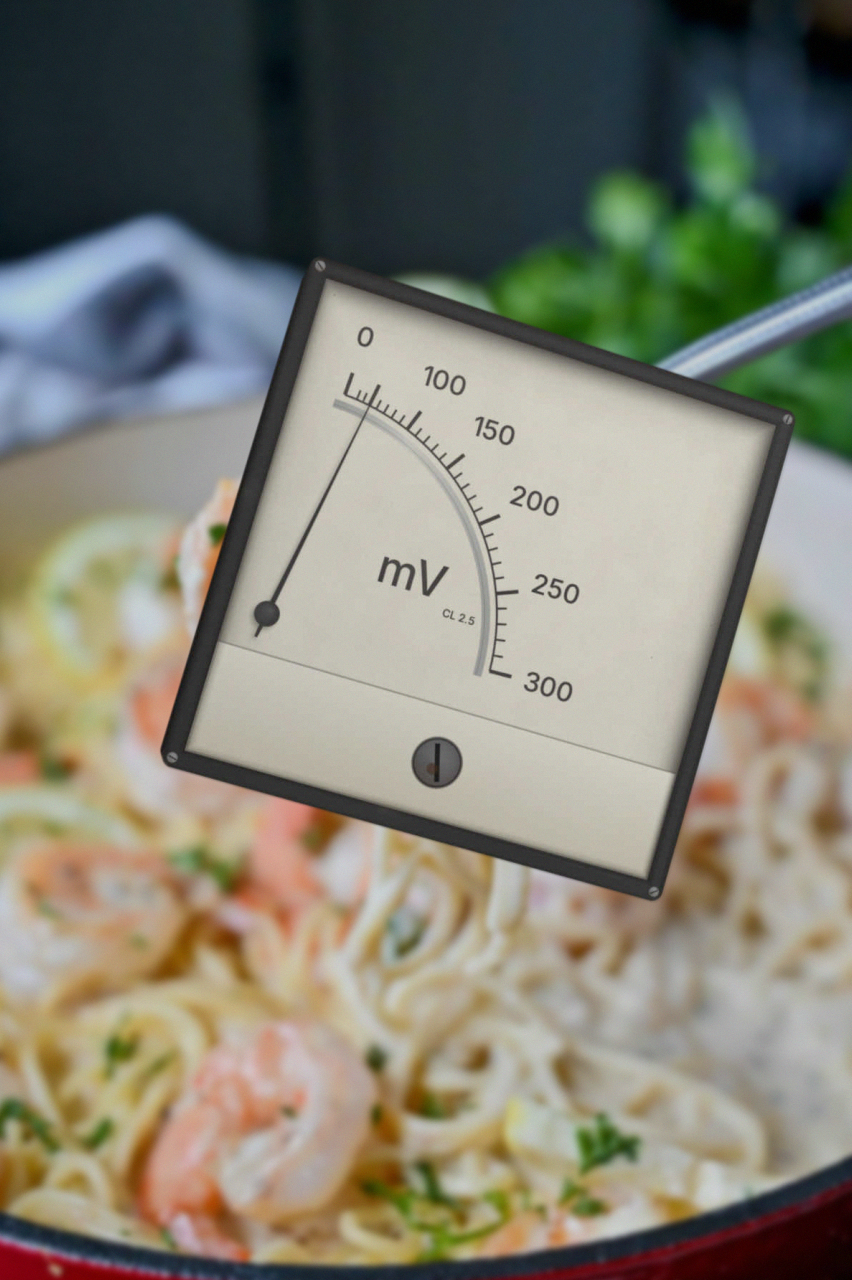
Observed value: 50,mV
